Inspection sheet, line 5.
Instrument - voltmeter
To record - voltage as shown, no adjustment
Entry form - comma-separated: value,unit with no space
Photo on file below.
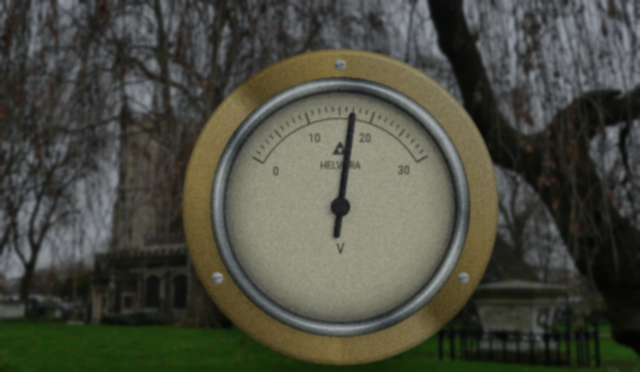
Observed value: 17,V
